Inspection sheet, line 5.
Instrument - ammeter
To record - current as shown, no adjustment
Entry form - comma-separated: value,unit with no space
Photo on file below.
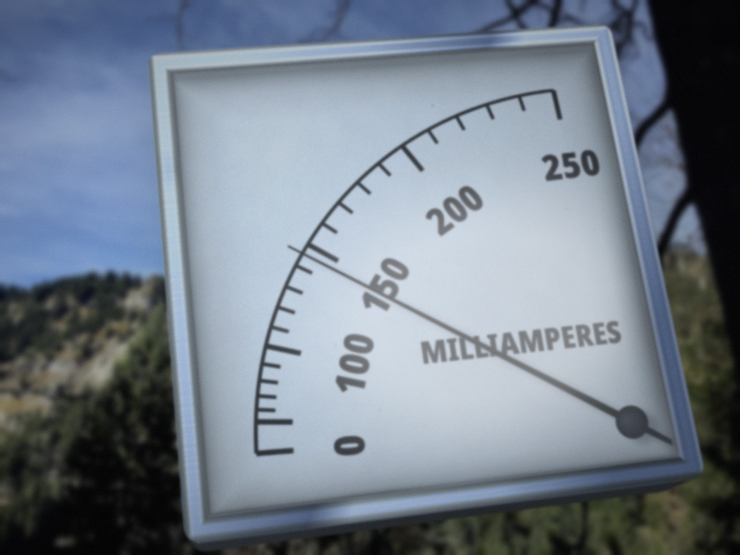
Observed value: 145,mA
